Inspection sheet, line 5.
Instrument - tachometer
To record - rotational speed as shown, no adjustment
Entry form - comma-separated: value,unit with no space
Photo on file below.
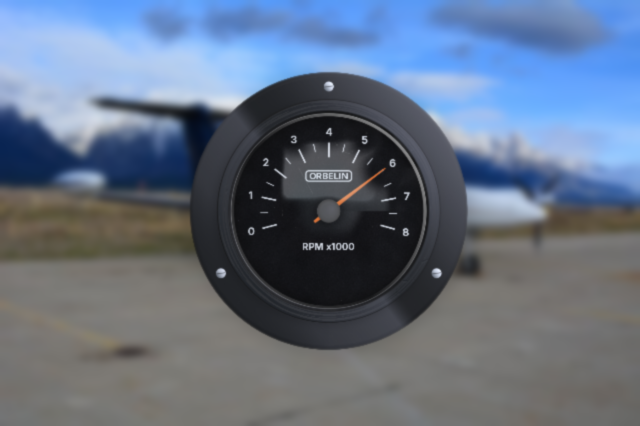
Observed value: 6000,rpm
